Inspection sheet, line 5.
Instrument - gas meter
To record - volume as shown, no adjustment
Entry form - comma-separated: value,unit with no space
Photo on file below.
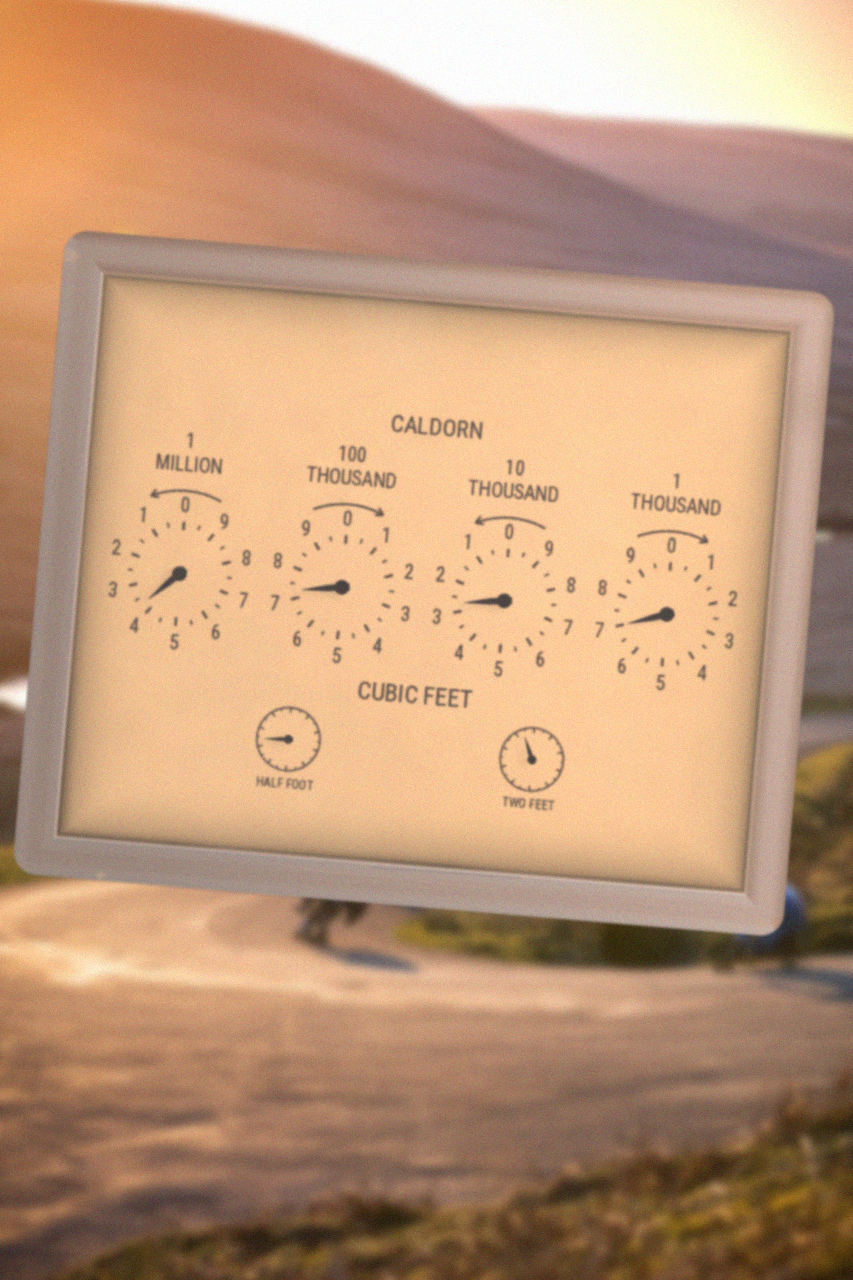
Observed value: 372700,ft³
